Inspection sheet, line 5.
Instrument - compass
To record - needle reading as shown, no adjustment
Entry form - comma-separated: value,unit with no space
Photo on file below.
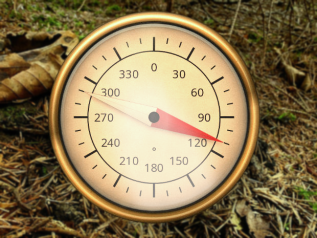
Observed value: 110,°
